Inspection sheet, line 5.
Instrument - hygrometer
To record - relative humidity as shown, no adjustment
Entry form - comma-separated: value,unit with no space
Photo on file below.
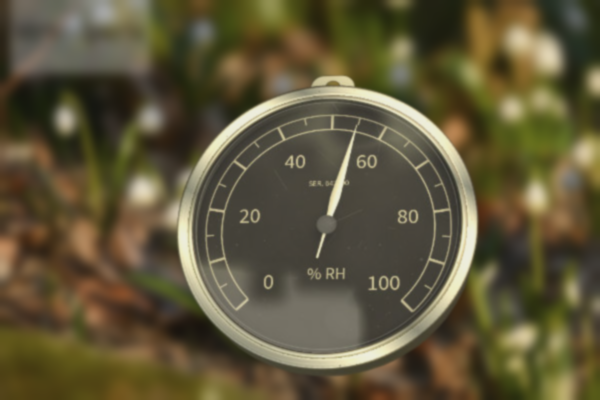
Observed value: 55,%
